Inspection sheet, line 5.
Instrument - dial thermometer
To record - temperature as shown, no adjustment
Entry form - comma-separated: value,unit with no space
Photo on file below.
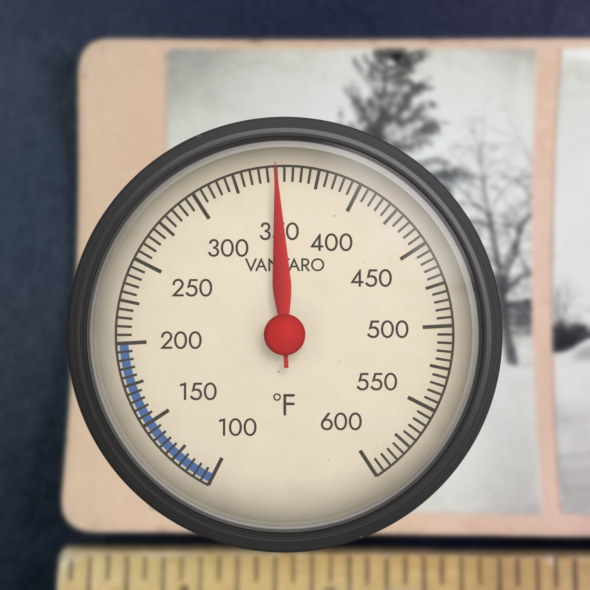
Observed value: 350,°F
